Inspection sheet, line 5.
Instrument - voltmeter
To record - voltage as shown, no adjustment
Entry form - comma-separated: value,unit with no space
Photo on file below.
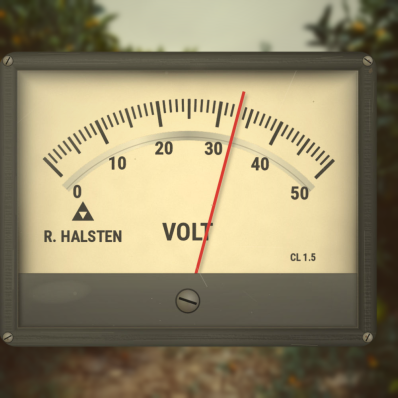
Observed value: 33,V
